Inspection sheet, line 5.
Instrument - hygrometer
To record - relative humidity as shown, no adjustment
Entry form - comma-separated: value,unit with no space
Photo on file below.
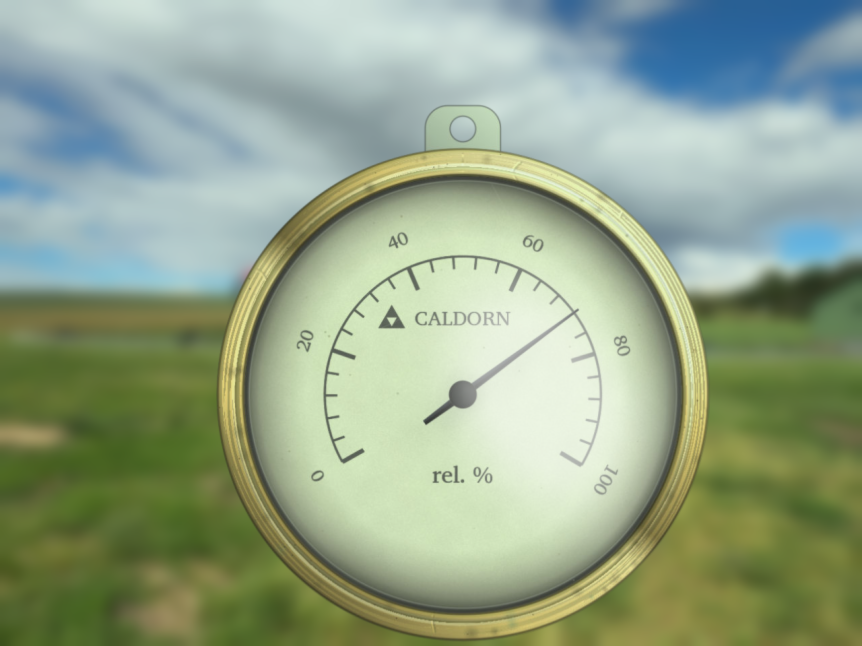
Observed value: 72,%
